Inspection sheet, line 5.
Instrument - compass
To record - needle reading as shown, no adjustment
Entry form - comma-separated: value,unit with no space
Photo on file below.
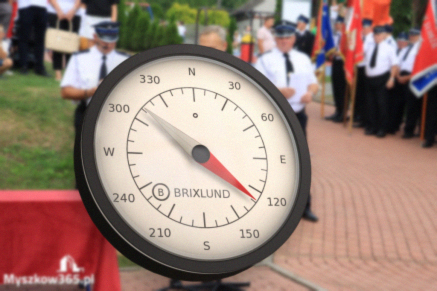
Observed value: 130,°
